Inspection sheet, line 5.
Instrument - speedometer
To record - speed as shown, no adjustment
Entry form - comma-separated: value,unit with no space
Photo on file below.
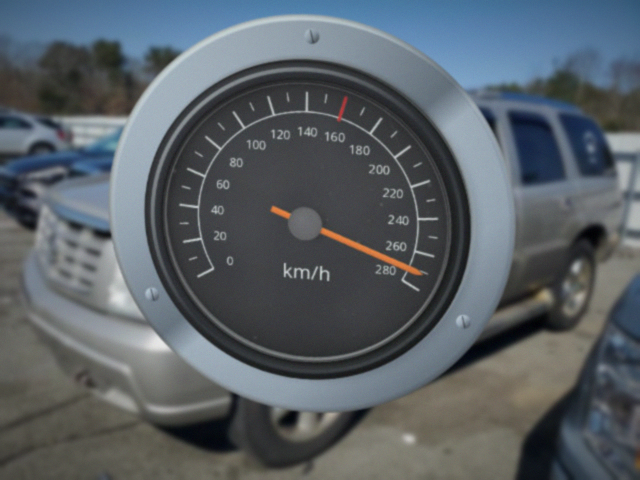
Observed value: 270,km/h
